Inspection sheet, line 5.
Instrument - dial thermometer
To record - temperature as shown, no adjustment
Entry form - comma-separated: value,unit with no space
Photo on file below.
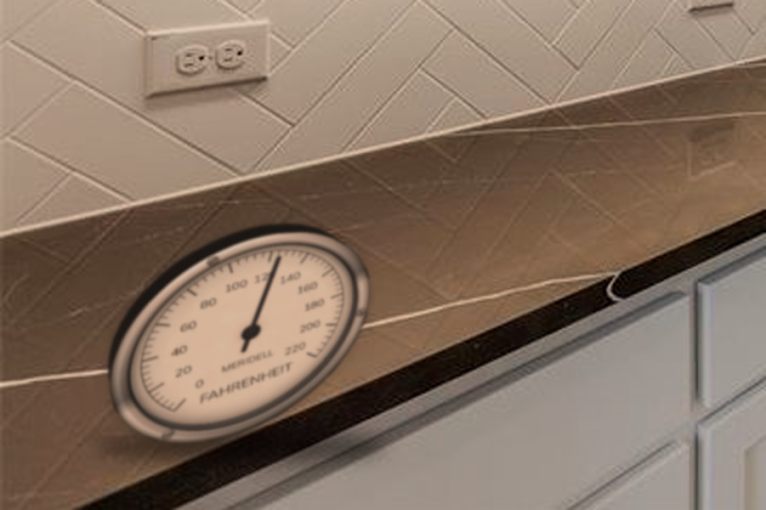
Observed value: 124,°F
